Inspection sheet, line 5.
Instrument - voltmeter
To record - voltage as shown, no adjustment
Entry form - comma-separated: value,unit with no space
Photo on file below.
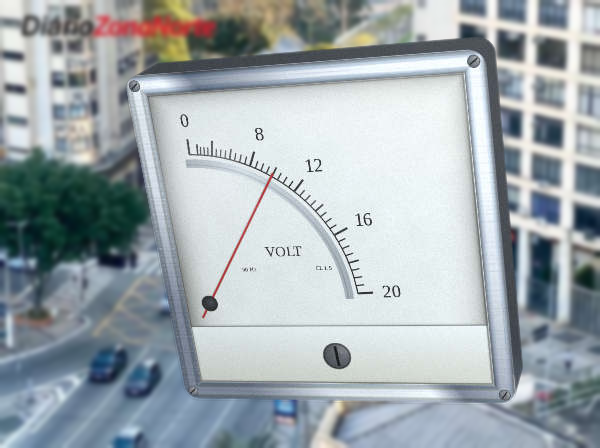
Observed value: 10,V
